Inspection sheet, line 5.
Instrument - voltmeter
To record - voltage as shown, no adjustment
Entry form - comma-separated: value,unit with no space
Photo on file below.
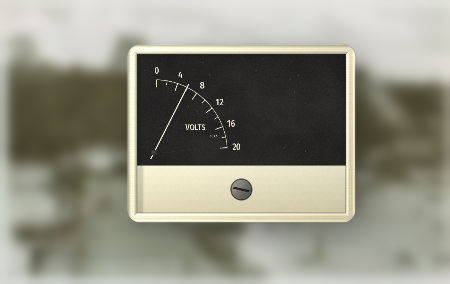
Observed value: 6,V
